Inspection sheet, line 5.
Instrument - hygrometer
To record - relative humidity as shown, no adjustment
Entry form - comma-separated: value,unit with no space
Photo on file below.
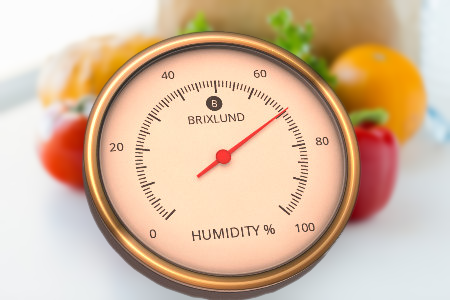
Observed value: 70,%
